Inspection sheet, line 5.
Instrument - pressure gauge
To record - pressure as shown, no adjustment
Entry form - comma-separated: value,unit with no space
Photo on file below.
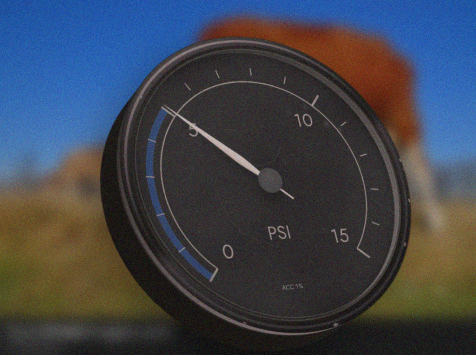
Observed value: 5,psi
